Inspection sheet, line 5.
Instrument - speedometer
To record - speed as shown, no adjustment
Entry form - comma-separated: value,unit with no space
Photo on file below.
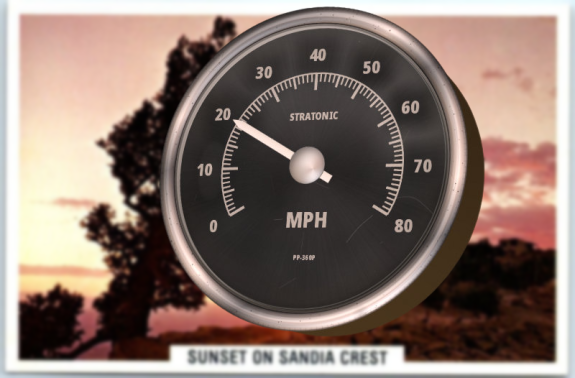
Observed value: 20,mph
